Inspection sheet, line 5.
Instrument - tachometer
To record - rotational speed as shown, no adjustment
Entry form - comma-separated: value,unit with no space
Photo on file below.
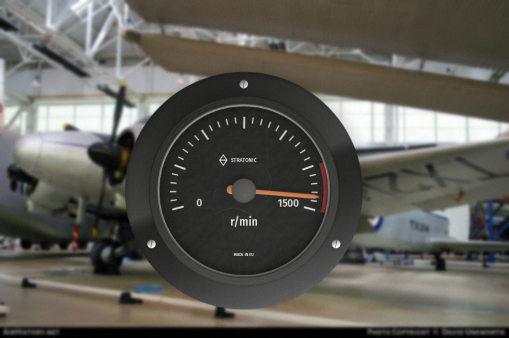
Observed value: 1425,rpm
